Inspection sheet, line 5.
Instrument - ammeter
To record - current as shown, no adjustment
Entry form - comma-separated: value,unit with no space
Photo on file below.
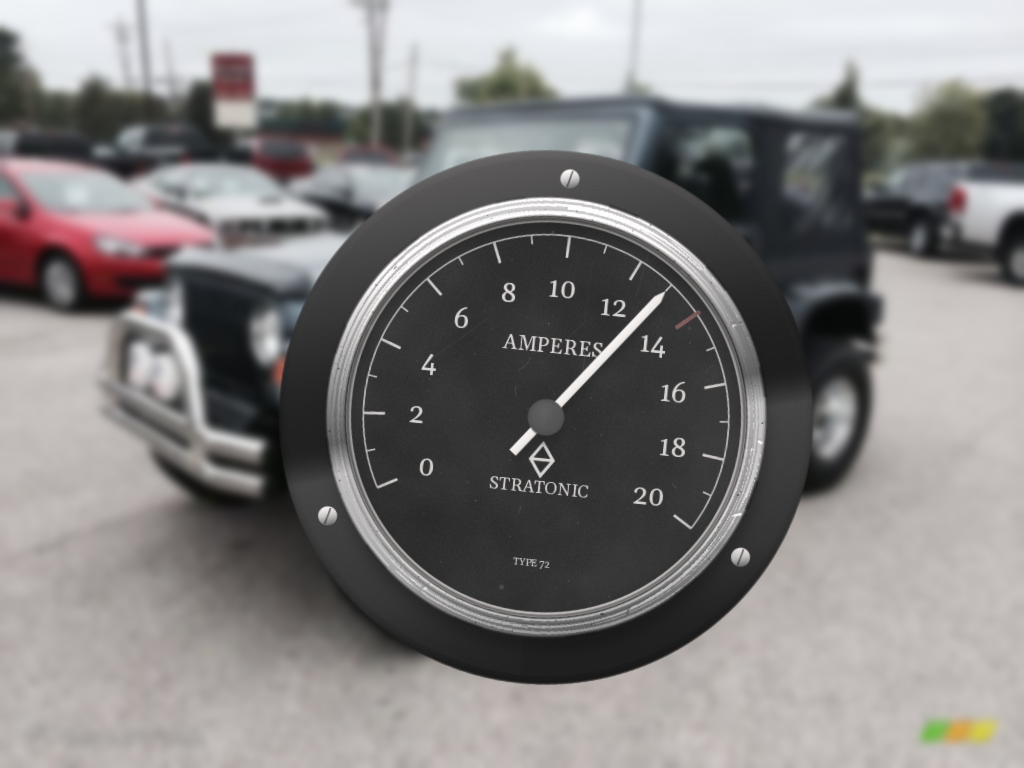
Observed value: 13,A
